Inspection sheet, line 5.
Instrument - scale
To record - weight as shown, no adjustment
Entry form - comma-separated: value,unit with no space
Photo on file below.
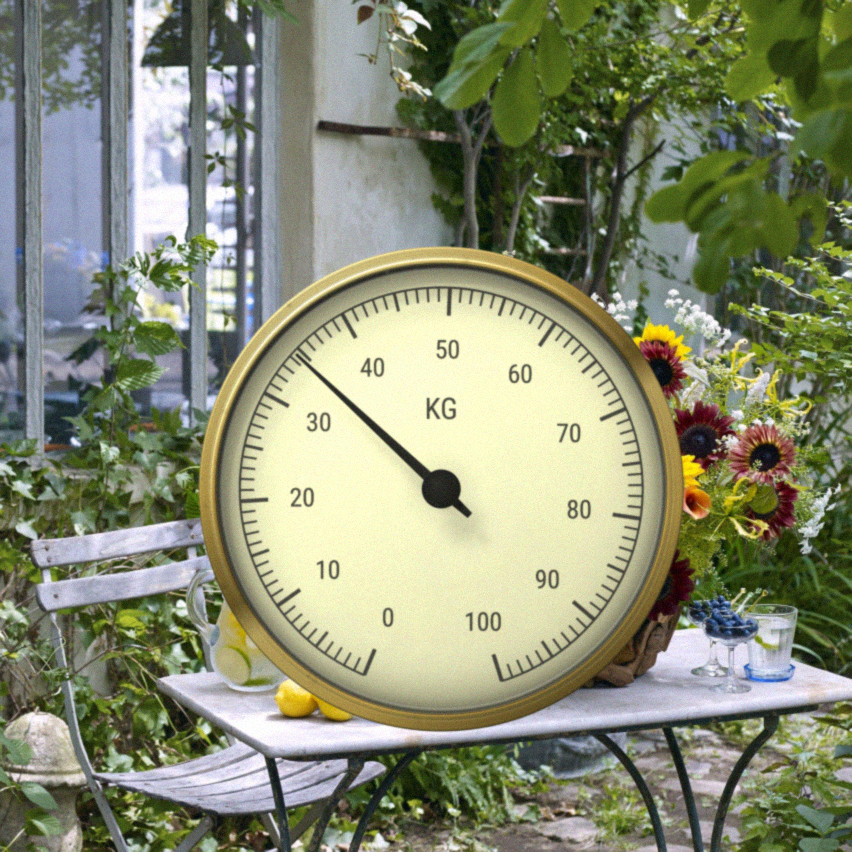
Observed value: 34.5,kg
